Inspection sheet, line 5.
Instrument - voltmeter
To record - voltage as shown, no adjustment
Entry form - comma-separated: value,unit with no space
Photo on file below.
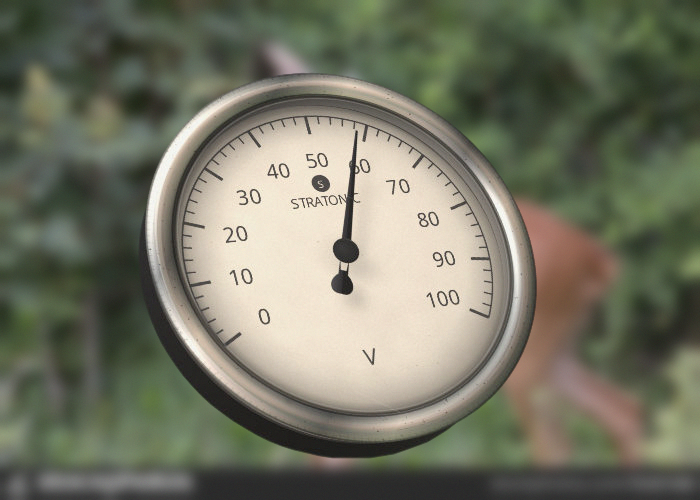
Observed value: 58,V
